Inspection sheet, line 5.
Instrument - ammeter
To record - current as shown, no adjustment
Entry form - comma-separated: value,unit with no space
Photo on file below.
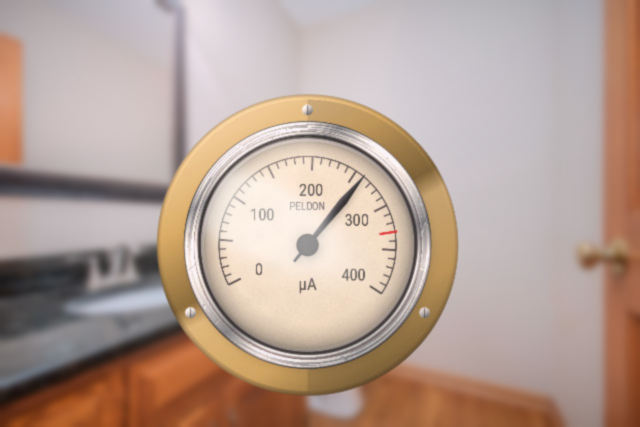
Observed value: 260,µA
